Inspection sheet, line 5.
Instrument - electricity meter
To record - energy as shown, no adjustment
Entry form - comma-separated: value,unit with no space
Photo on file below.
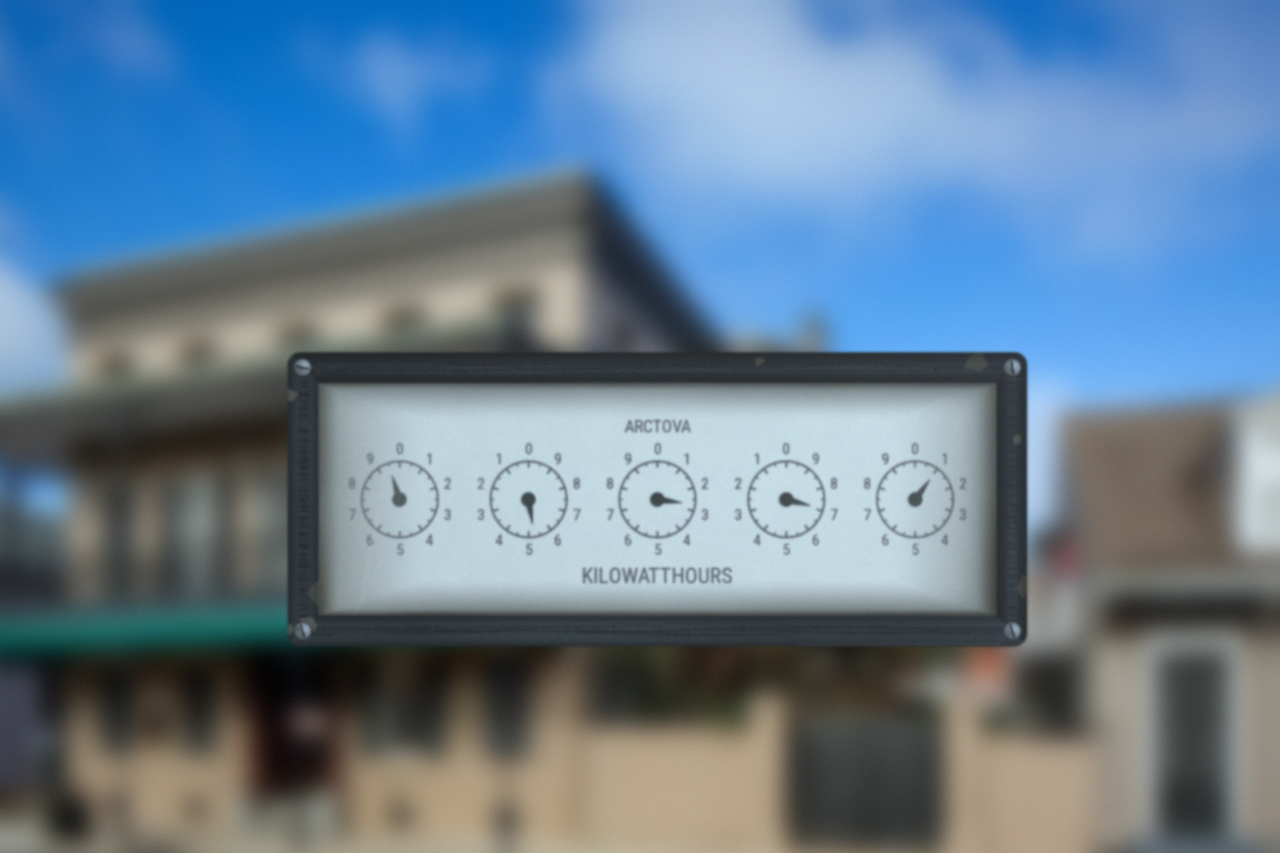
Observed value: 95271,kWh
